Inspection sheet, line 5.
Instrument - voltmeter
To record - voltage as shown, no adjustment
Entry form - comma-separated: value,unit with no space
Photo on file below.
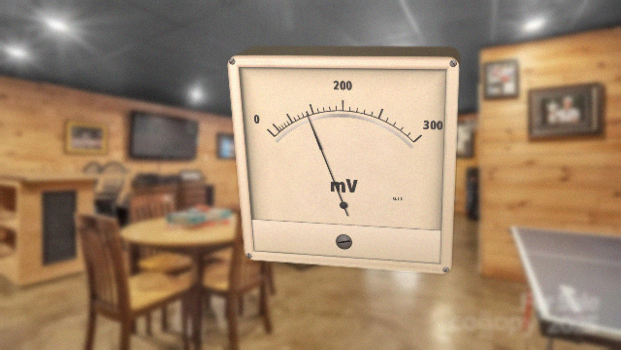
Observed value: 140,mV
